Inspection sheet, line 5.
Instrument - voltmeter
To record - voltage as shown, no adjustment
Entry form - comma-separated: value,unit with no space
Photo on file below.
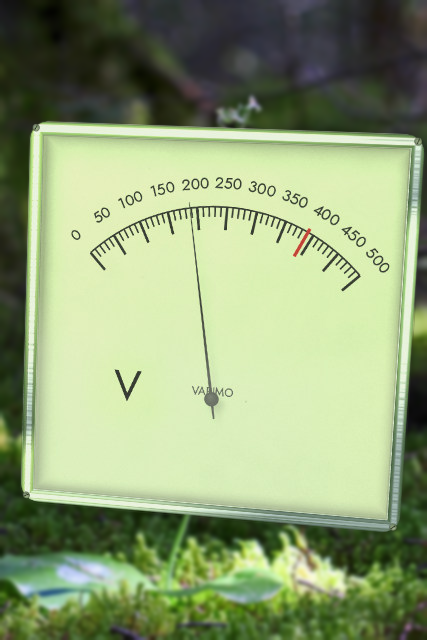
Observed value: 190,V
